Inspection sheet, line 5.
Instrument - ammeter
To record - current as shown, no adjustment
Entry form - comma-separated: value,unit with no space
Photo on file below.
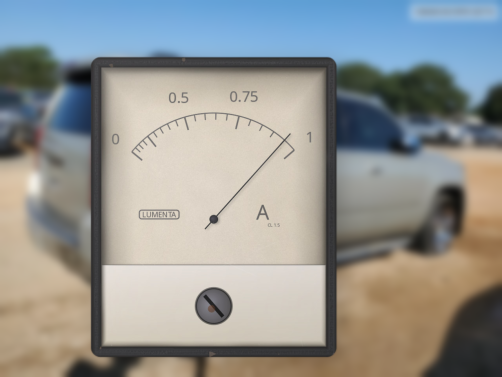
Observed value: 0.95,A
